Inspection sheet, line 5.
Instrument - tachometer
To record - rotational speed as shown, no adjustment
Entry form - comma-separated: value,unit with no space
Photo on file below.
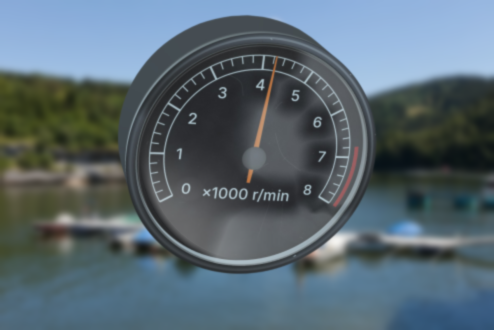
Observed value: 4200,rpm
